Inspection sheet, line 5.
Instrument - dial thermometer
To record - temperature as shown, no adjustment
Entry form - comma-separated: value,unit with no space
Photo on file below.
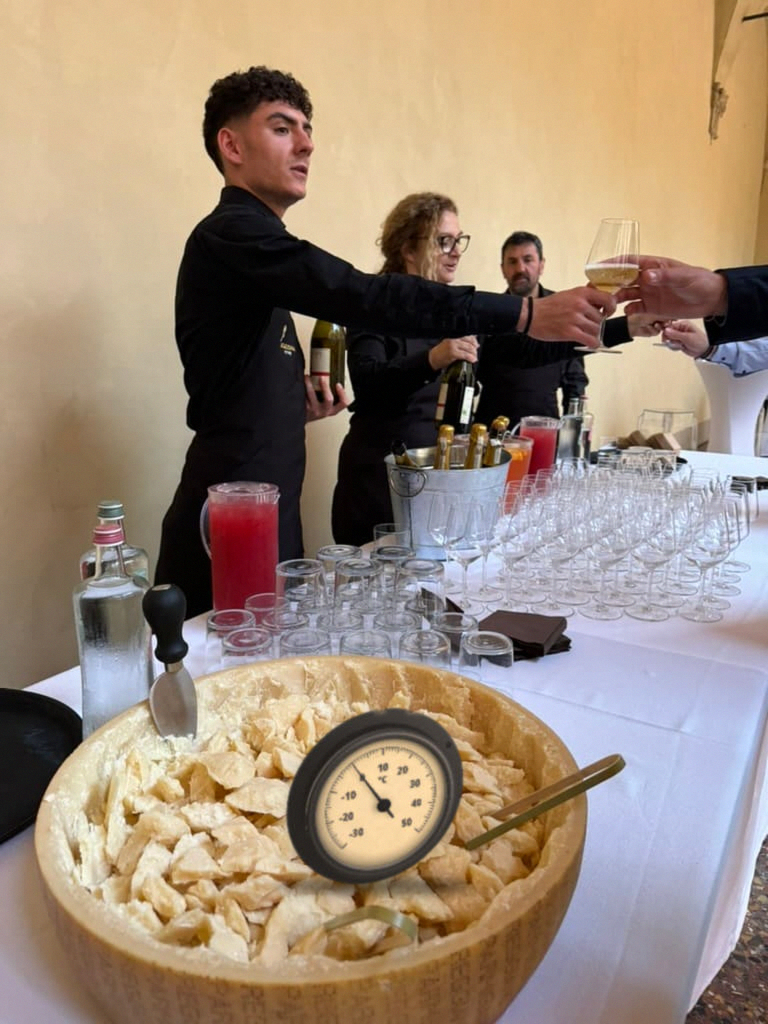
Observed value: 0,°C
